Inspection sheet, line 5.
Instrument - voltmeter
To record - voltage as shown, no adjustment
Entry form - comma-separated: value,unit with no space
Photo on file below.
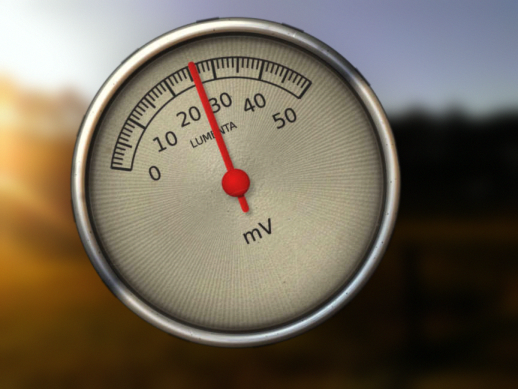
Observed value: 26,mV
